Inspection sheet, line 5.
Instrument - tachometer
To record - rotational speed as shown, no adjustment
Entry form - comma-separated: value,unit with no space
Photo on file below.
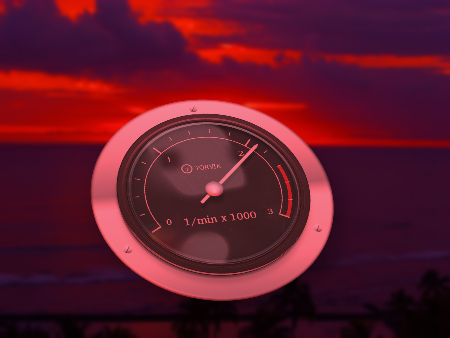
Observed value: 2100,rpm
